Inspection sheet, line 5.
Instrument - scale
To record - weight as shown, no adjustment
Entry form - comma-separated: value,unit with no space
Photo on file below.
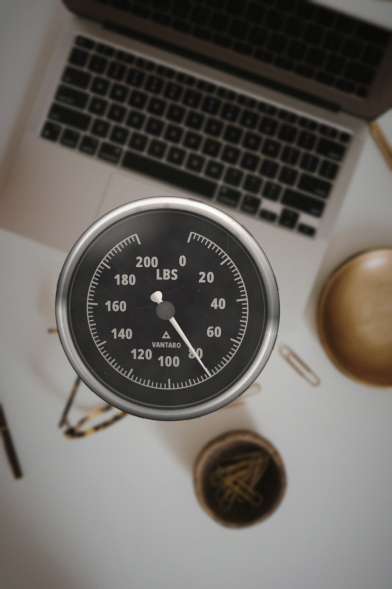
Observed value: 80,lb
